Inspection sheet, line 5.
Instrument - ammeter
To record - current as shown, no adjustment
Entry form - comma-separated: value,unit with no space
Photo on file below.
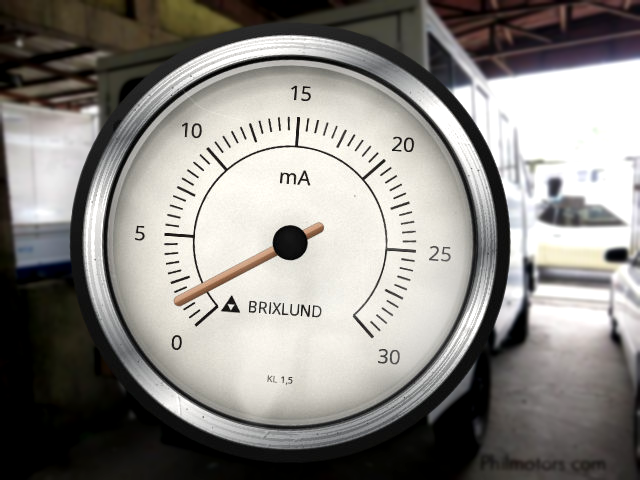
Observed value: 1.5,mA
